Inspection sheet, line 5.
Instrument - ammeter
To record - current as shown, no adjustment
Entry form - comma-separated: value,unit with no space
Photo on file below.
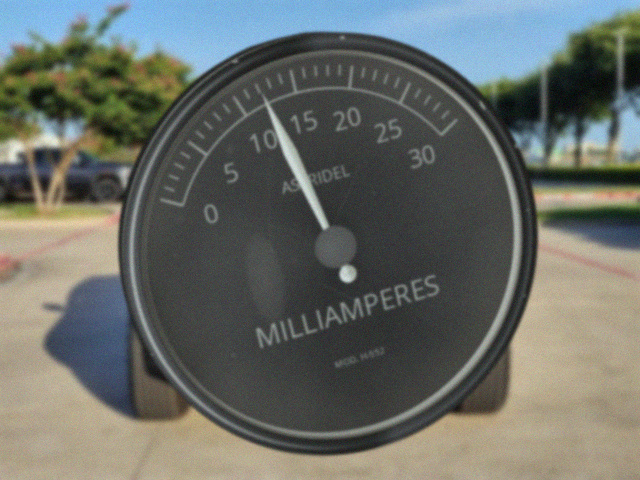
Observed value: 12,mA
